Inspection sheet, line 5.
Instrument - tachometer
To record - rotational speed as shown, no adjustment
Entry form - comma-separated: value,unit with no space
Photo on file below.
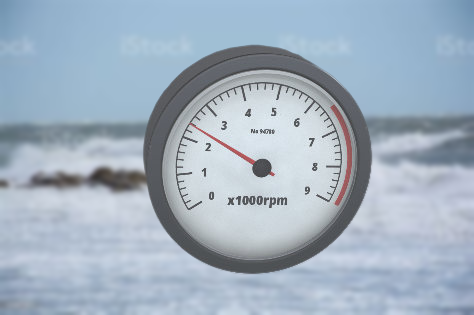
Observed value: 2400,rpm
